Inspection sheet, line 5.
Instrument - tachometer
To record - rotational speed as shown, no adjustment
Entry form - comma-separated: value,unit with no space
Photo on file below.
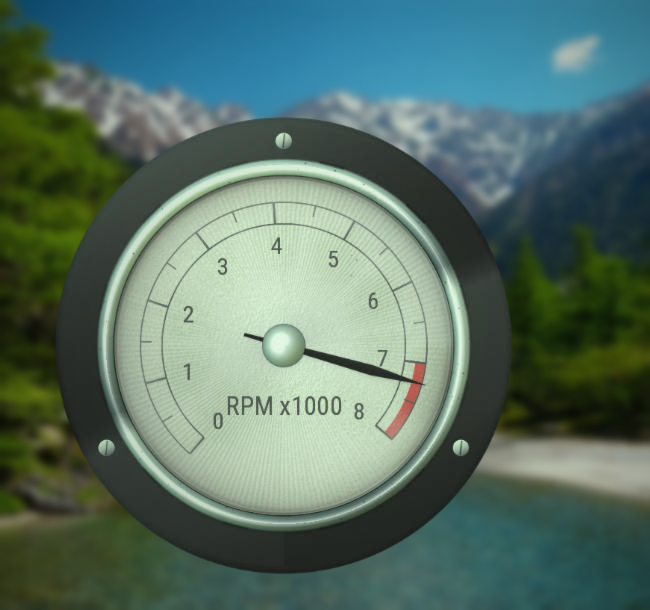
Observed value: 7250,rpm
